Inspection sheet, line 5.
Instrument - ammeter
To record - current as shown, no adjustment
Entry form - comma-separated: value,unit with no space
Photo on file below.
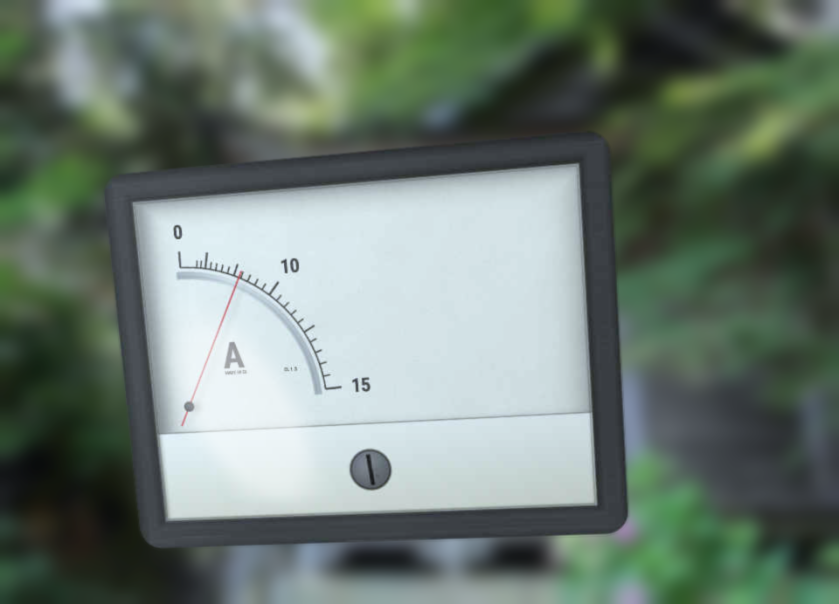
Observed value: 8,A
